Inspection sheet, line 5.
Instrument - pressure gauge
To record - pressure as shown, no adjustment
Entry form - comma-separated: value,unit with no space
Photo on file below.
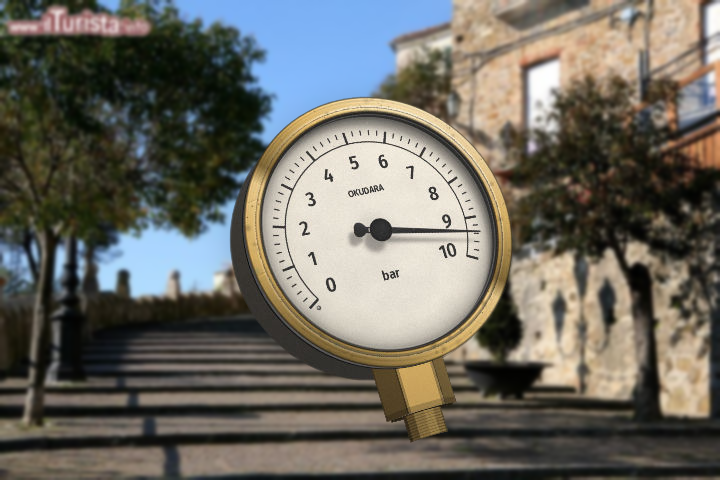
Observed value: 9.4,bar
